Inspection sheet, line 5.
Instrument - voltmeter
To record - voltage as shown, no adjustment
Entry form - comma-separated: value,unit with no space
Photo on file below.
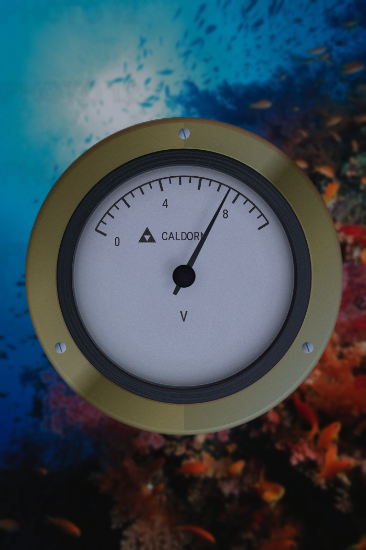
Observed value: 7.5,V
